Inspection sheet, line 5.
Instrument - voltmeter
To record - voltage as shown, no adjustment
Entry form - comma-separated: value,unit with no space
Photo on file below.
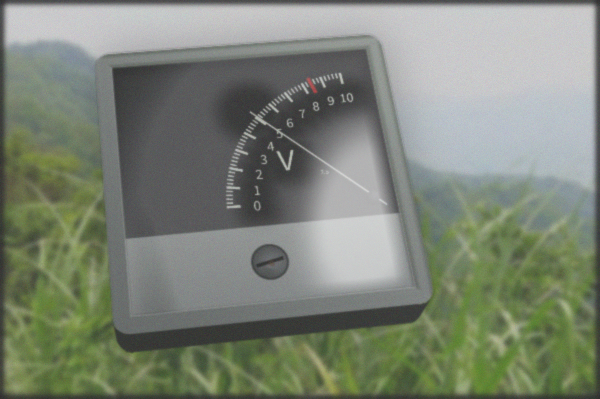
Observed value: 5,V
